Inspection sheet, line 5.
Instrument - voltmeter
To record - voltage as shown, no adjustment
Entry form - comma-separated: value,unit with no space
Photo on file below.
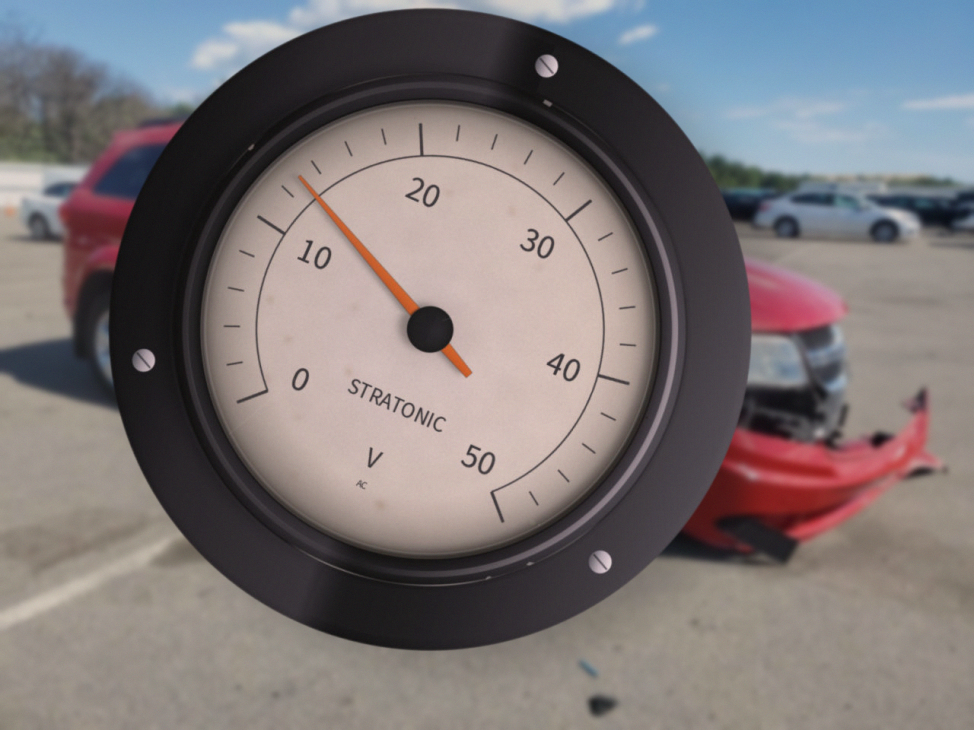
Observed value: 13,V
